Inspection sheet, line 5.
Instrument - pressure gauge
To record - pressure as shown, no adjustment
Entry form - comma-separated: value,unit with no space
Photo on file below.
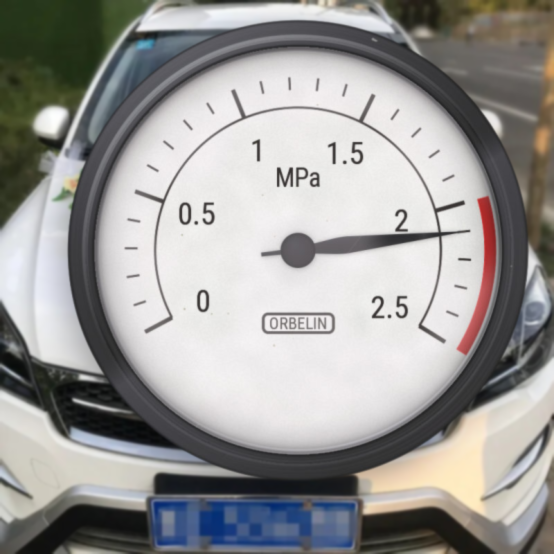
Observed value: 2.1,MPa
